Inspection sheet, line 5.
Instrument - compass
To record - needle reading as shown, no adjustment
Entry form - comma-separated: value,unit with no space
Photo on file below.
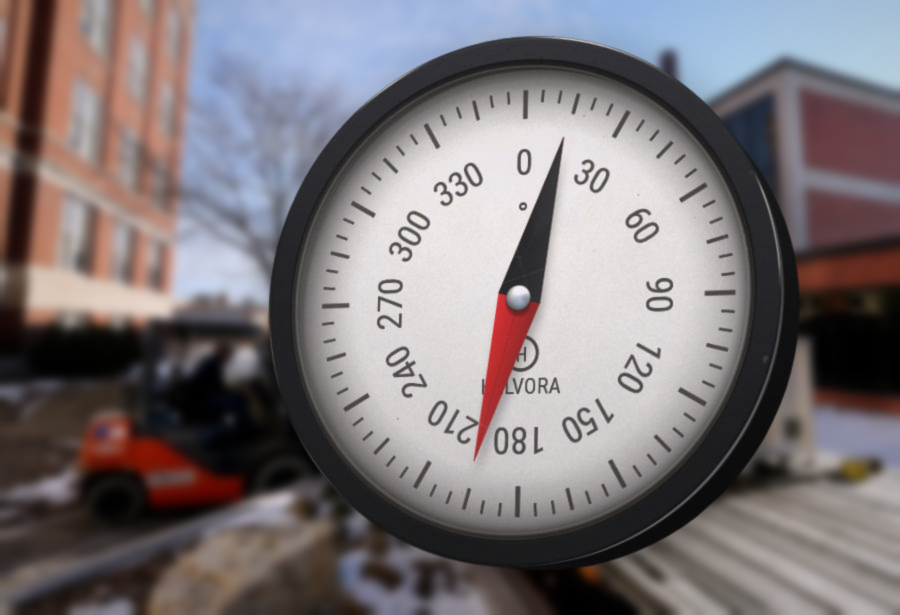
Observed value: 195,°
